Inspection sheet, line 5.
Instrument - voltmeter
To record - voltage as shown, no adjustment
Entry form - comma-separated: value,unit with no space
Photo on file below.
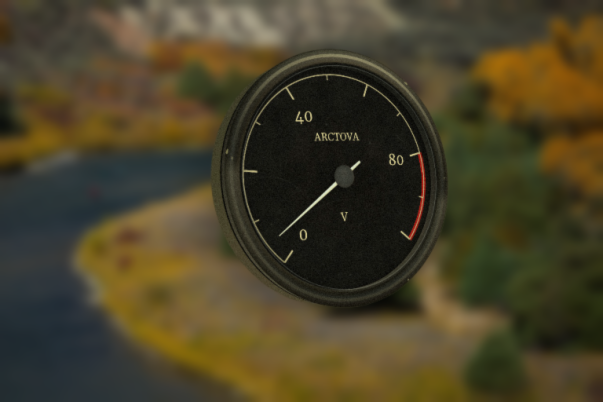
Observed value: 5,V
